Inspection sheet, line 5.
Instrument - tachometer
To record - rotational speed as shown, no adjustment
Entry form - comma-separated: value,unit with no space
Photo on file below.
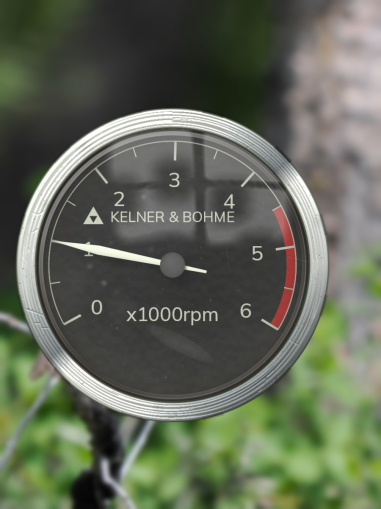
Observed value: 1000,rpm
